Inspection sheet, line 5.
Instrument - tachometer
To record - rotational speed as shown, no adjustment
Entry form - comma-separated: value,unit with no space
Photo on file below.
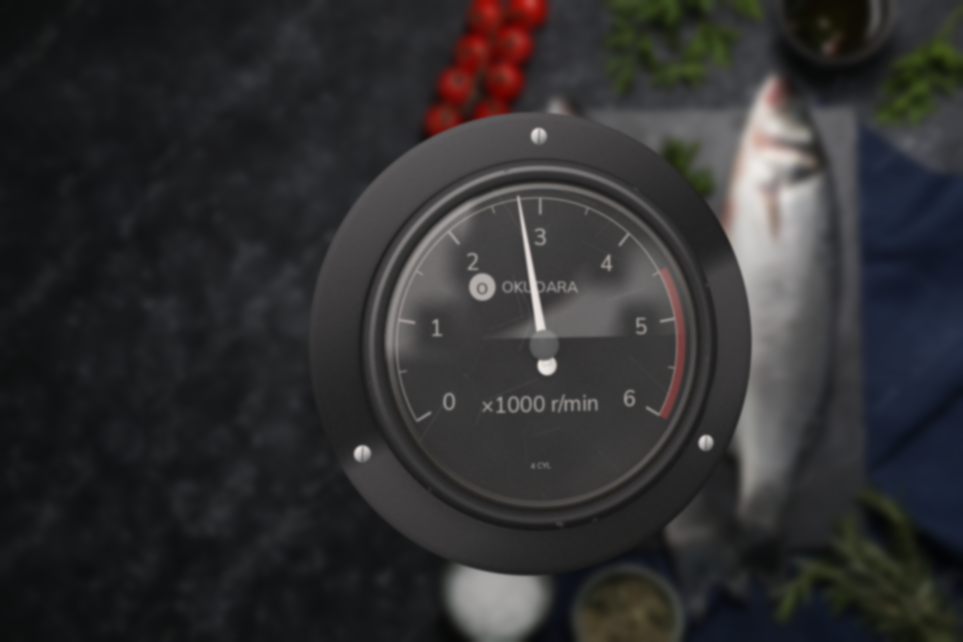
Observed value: 2750,rpm
